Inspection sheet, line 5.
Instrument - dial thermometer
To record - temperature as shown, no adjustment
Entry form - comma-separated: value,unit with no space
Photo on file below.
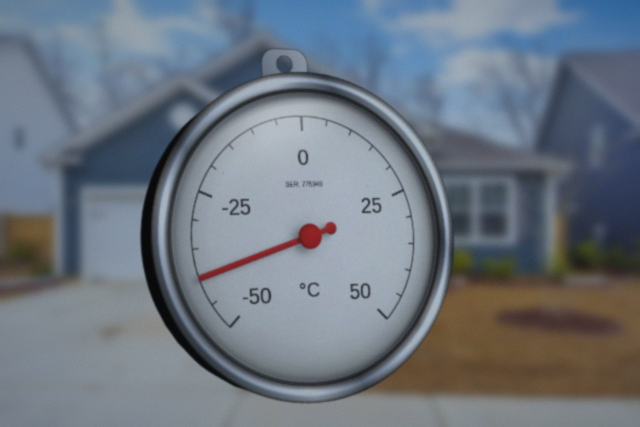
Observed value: -40,°C
